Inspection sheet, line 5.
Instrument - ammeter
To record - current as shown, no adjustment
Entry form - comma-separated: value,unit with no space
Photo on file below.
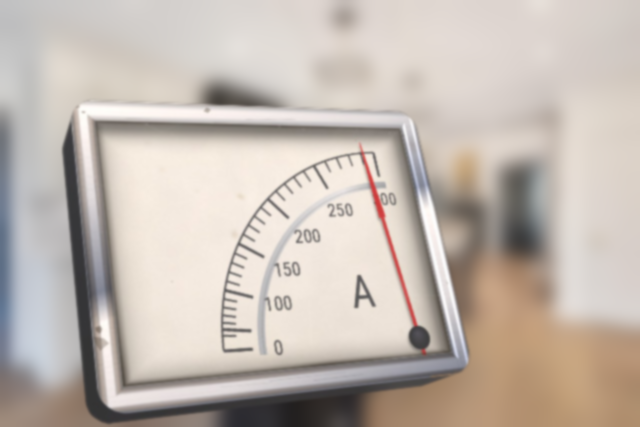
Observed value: 290,A
